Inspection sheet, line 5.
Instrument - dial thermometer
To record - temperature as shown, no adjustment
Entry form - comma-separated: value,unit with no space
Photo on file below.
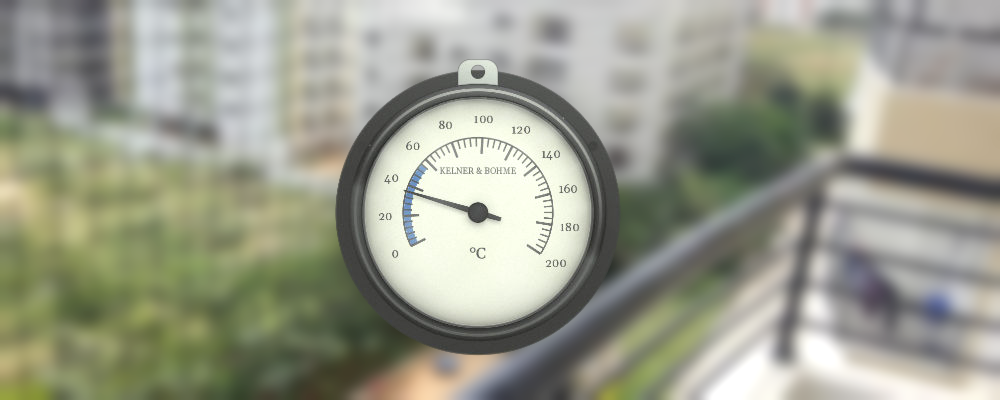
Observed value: 36,°C
